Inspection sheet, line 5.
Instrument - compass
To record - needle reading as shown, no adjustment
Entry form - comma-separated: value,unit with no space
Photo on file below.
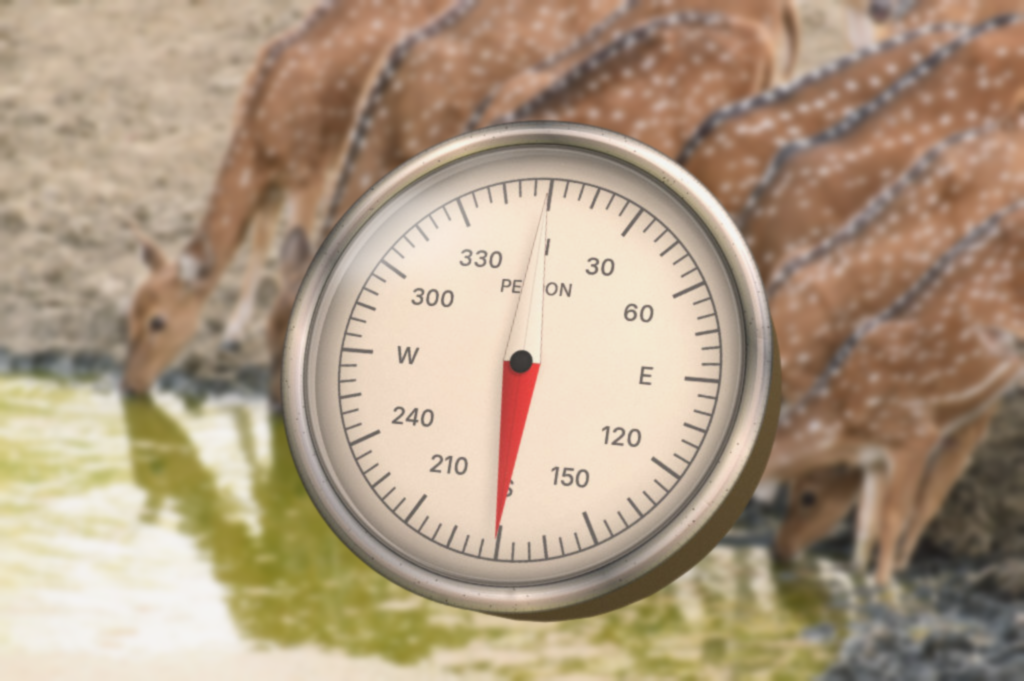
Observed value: 180,°
